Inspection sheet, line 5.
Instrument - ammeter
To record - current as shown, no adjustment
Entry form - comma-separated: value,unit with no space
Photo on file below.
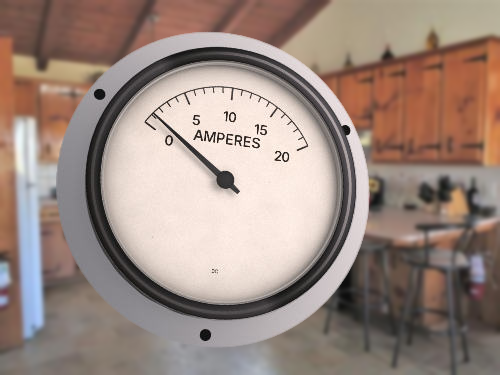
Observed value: 1,A
